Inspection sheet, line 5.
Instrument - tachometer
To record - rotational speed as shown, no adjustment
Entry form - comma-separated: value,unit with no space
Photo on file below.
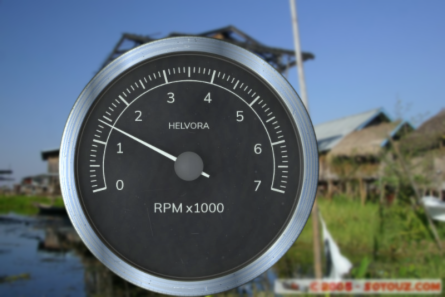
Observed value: 1400,rpm
